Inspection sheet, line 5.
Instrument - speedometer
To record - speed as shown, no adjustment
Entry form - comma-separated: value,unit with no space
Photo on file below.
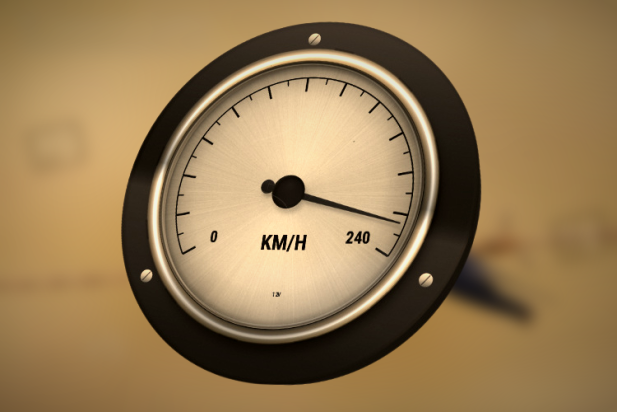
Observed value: 225,km/h
